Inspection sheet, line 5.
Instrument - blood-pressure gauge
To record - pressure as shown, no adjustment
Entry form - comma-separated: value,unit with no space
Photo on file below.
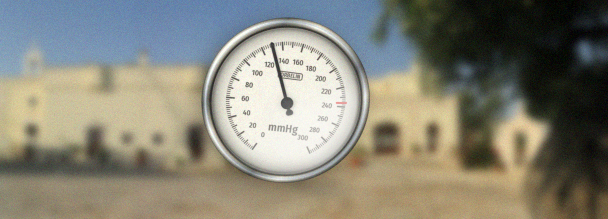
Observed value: 130,mmHg
